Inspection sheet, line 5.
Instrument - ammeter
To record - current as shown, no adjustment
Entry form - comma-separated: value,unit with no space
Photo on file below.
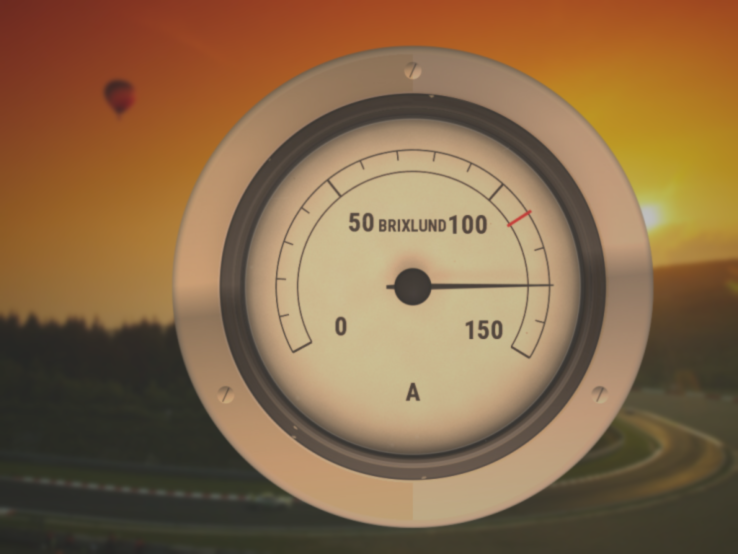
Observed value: 130,A
